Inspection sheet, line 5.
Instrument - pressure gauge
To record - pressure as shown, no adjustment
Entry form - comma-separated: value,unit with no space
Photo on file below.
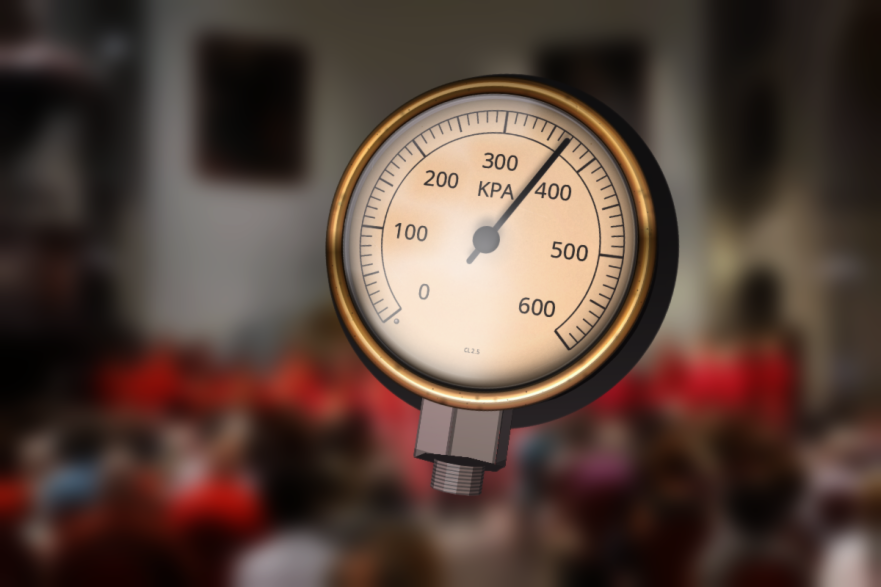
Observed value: 370,kPa
